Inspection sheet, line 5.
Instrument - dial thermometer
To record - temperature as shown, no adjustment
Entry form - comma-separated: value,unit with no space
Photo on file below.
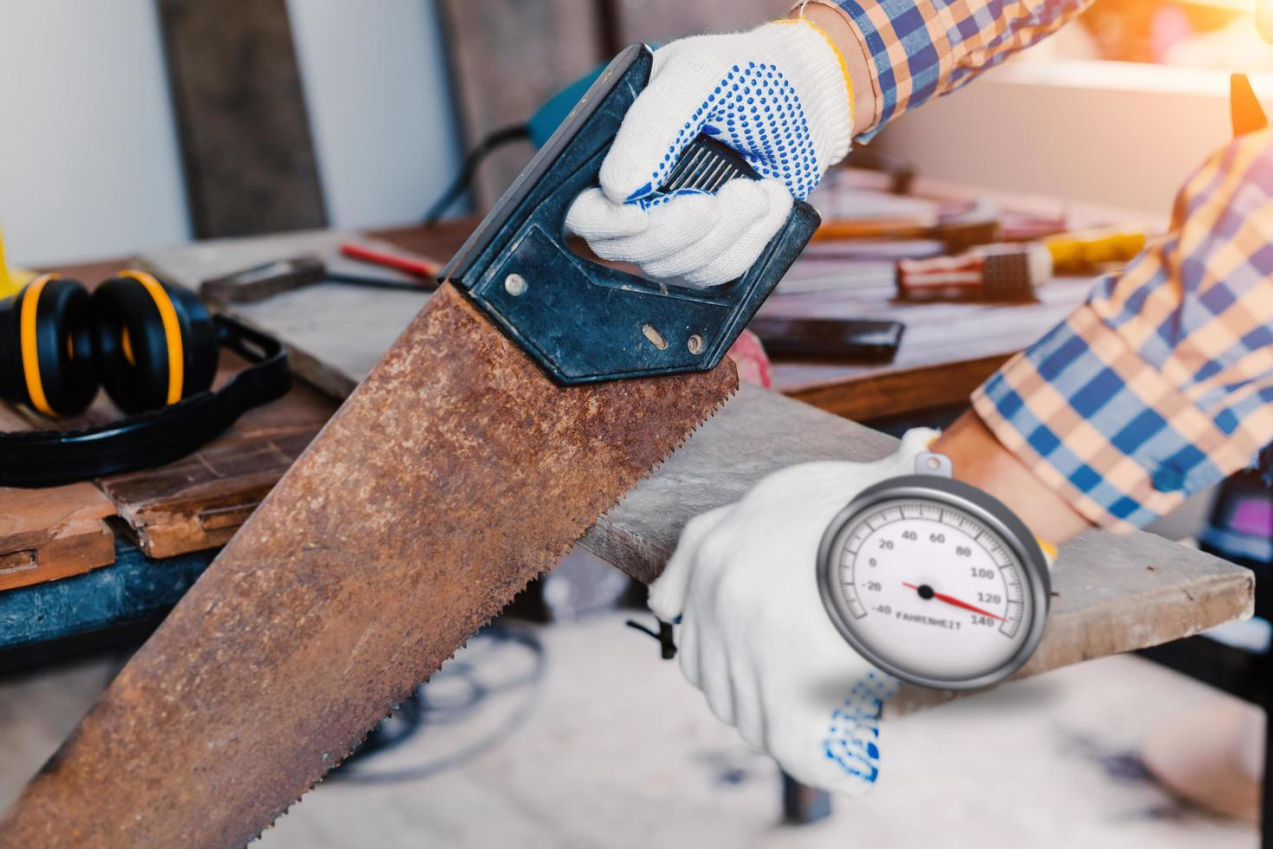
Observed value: 130,°F
